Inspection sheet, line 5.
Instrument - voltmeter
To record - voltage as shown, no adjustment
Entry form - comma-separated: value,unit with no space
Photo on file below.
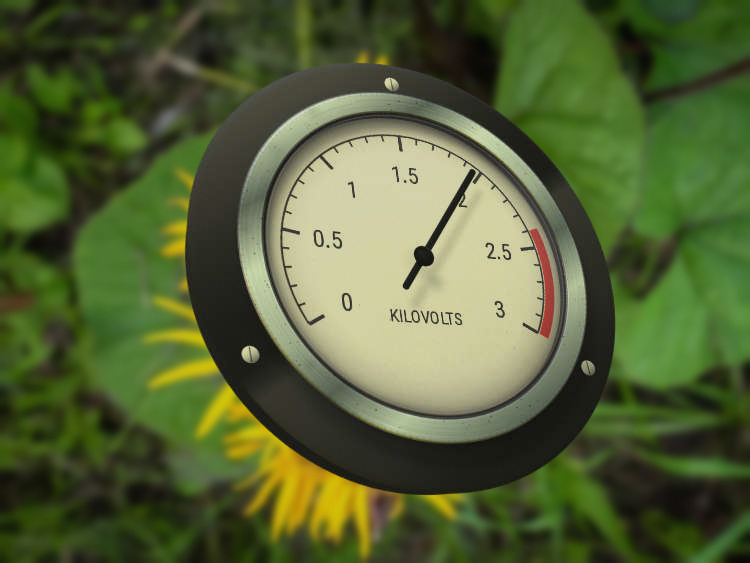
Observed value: 1.95,kV
